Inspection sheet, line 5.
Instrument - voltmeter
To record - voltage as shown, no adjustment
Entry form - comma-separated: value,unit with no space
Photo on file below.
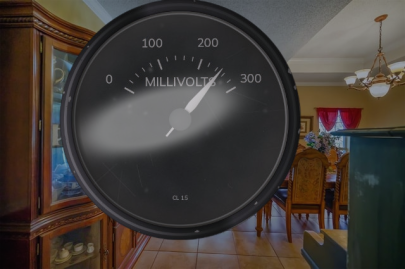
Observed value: 250,mV
